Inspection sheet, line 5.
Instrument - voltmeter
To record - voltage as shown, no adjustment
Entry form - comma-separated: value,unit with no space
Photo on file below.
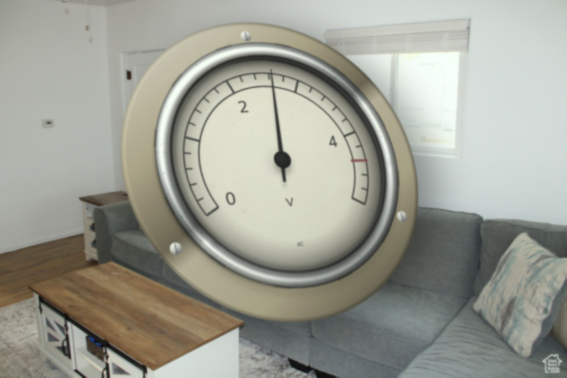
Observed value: 2.6,V
